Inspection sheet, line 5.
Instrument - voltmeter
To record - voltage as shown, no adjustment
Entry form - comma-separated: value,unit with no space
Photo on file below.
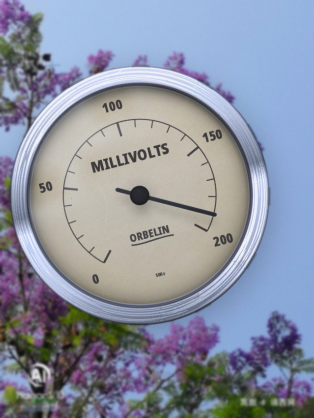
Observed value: 190,mV
